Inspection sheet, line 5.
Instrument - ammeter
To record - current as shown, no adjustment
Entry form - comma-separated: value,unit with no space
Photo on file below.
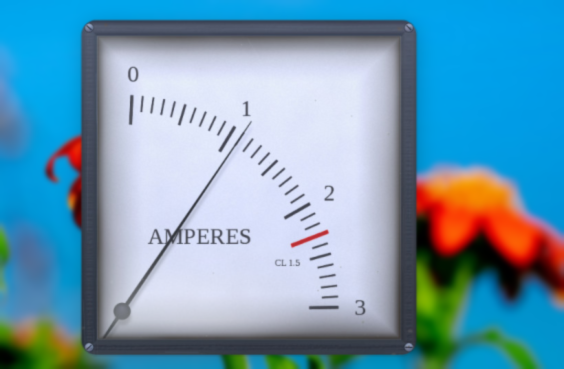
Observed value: 1.1,A
